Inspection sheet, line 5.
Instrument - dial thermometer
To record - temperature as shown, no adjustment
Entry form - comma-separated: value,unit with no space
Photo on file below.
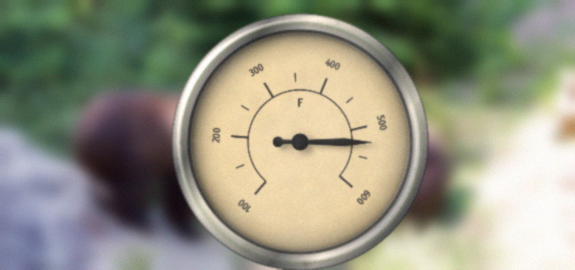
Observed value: 525,°F
